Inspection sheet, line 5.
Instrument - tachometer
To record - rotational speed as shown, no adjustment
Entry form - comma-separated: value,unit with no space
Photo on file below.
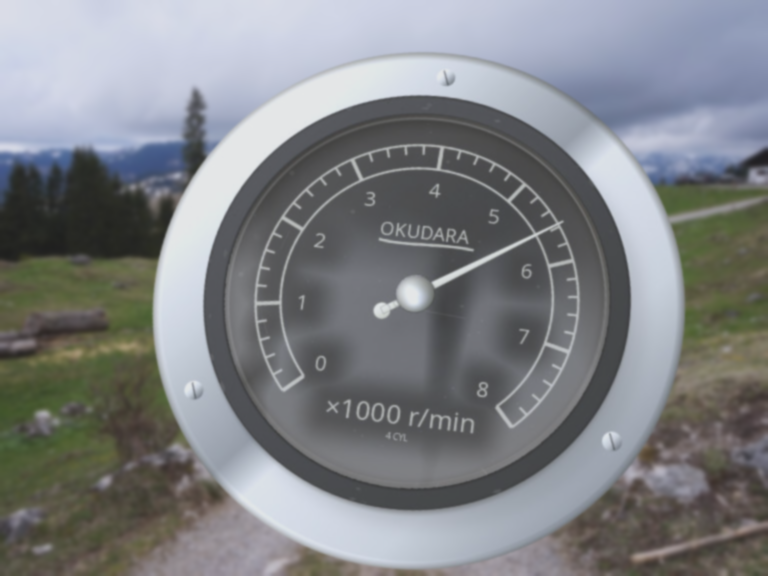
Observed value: 5600,rpm
